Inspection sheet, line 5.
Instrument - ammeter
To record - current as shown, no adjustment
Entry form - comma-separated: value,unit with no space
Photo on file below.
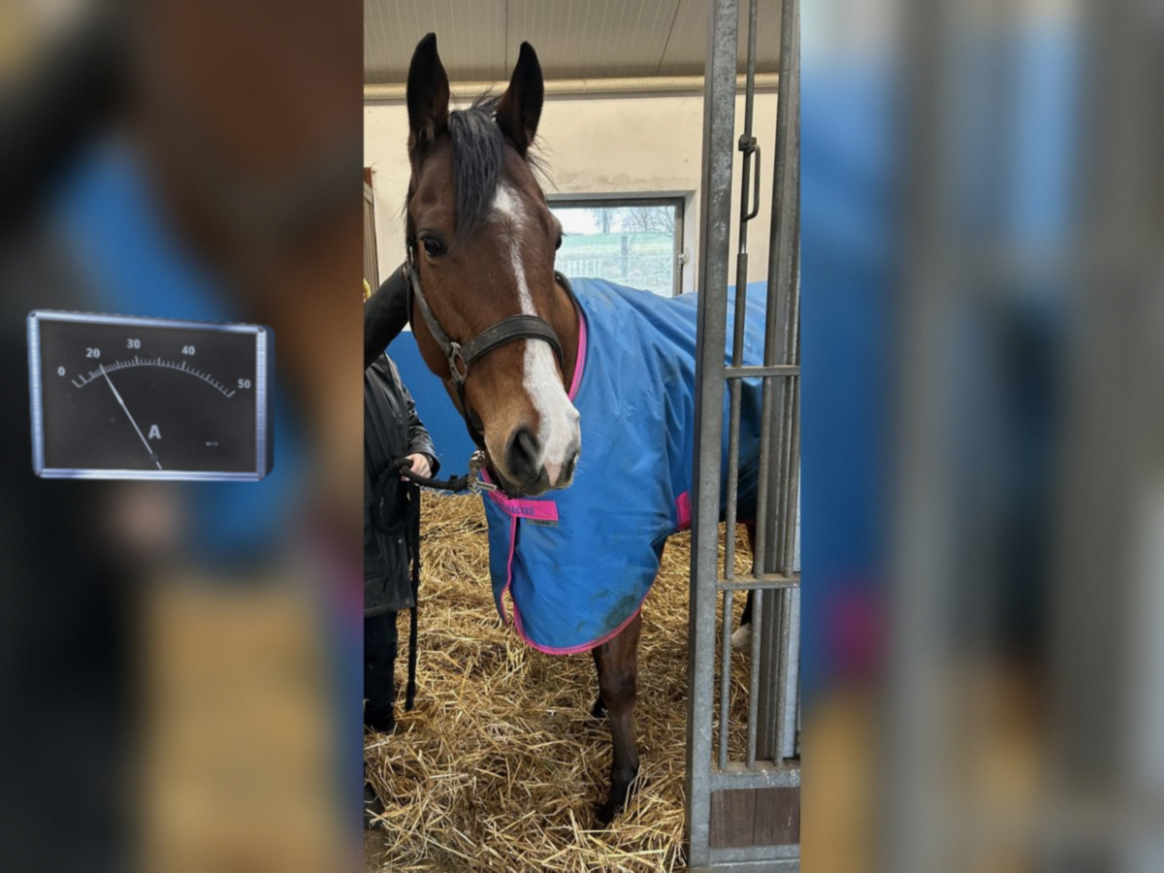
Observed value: 20,A
